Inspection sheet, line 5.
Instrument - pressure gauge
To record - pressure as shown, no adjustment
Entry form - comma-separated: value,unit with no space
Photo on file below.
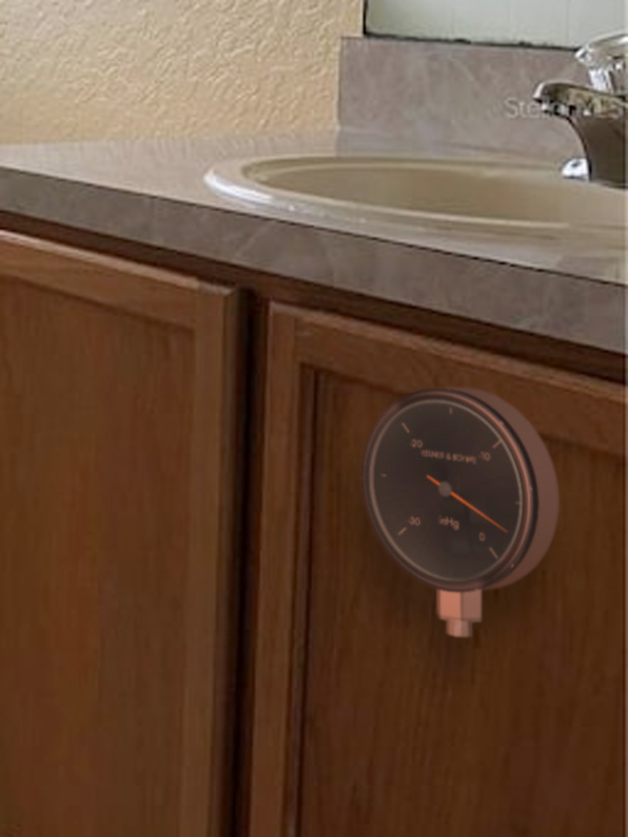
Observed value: -2.5,inHg
